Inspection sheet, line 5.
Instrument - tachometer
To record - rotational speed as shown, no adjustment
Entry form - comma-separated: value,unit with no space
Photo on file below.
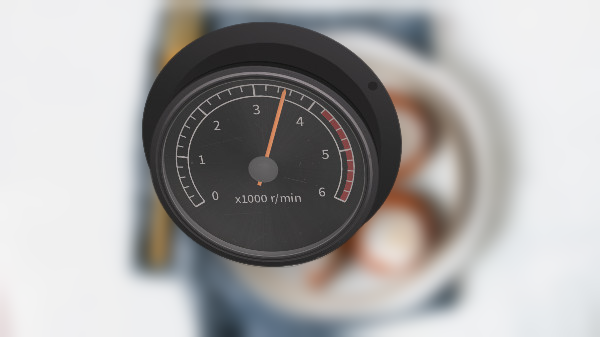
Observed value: 3500,rpm
